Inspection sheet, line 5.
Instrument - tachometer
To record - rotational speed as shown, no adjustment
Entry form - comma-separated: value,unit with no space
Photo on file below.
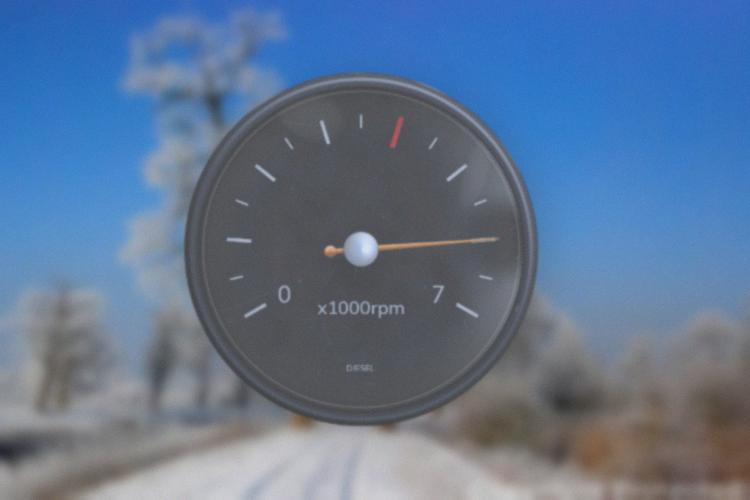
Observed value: 6000,rpm
